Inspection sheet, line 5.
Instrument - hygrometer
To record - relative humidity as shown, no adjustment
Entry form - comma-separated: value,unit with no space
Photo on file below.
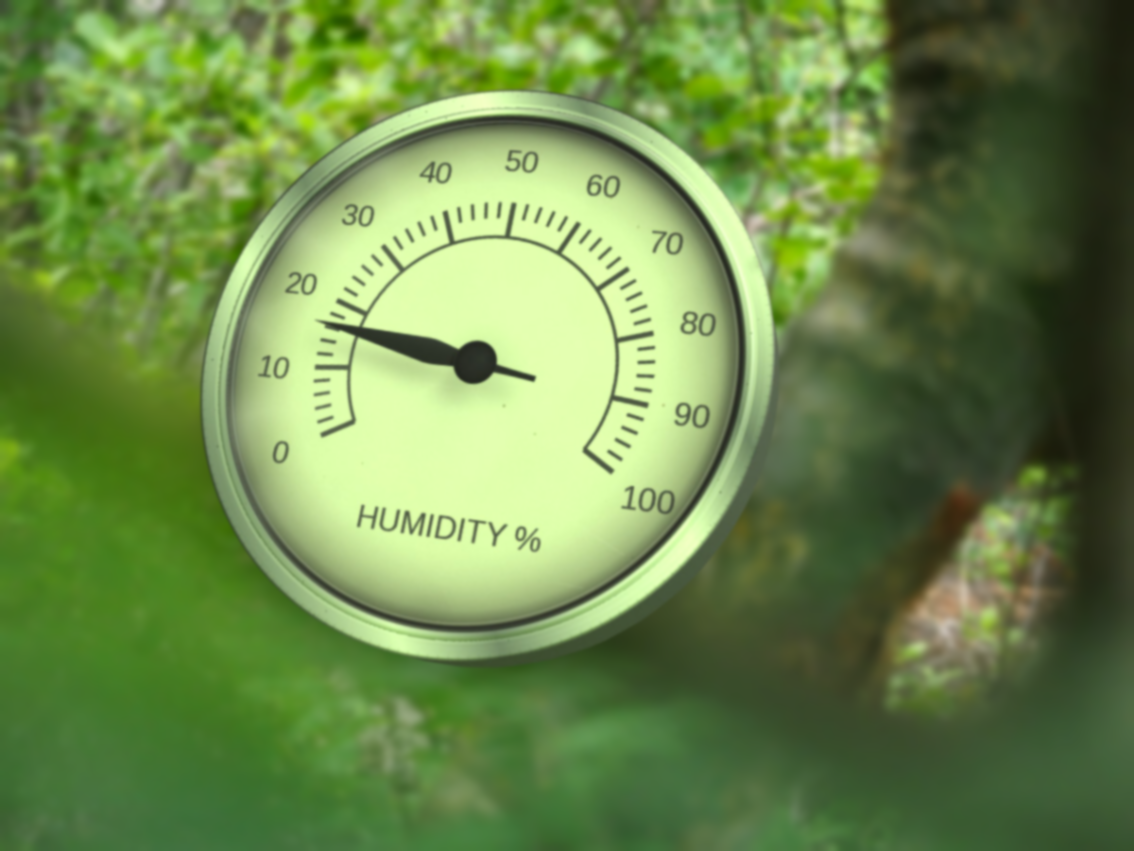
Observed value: 16,%
